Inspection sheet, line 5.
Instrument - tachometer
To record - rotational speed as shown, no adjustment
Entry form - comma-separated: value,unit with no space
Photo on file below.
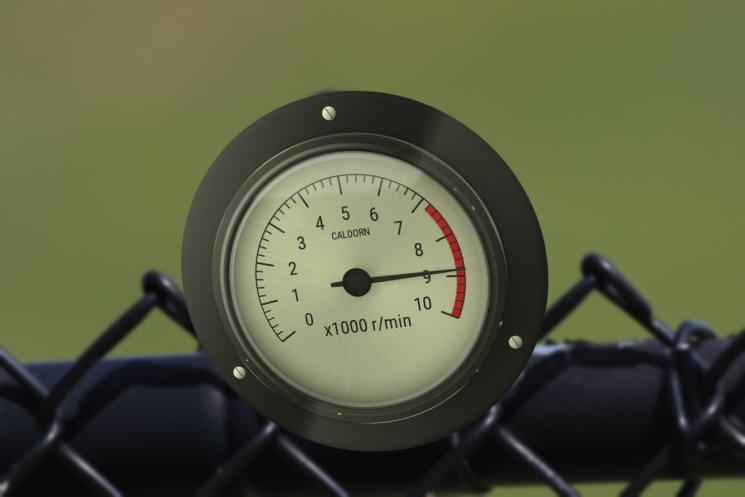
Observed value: 8800,rpm
